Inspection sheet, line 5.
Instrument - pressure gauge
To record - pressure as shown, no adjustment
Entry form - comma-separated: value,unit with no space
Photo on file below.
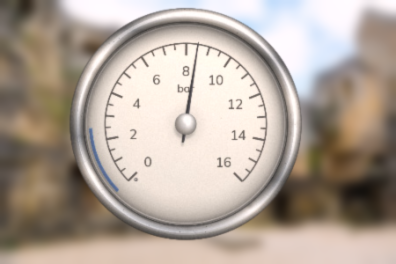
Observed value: 8.5,bar
